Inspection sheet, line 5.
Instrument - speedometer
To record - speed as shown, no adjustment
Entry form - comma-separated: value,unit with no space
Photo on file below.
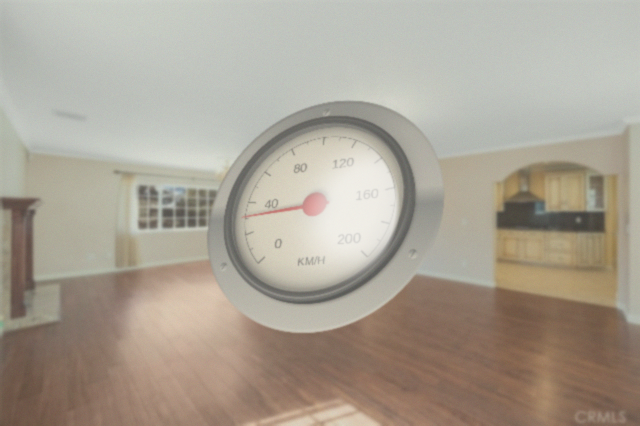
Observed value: 30,km/h
